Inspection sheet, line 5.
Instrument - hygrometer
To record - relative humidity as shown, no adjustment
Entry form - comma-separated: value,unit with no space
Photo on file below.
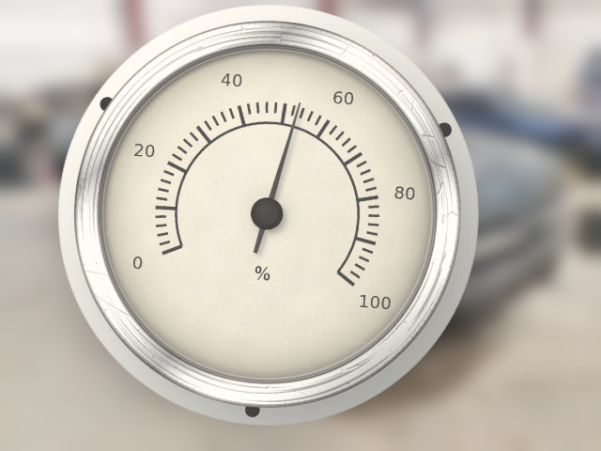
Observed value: 53,%
